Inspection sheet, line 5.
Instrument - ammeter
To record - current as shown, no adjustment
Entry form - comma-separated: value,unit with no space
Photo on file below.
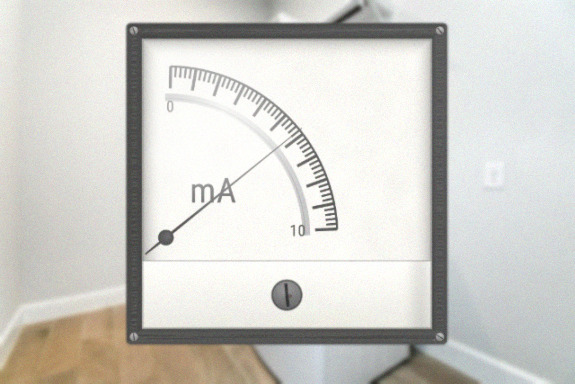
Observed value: 5.8,mA
